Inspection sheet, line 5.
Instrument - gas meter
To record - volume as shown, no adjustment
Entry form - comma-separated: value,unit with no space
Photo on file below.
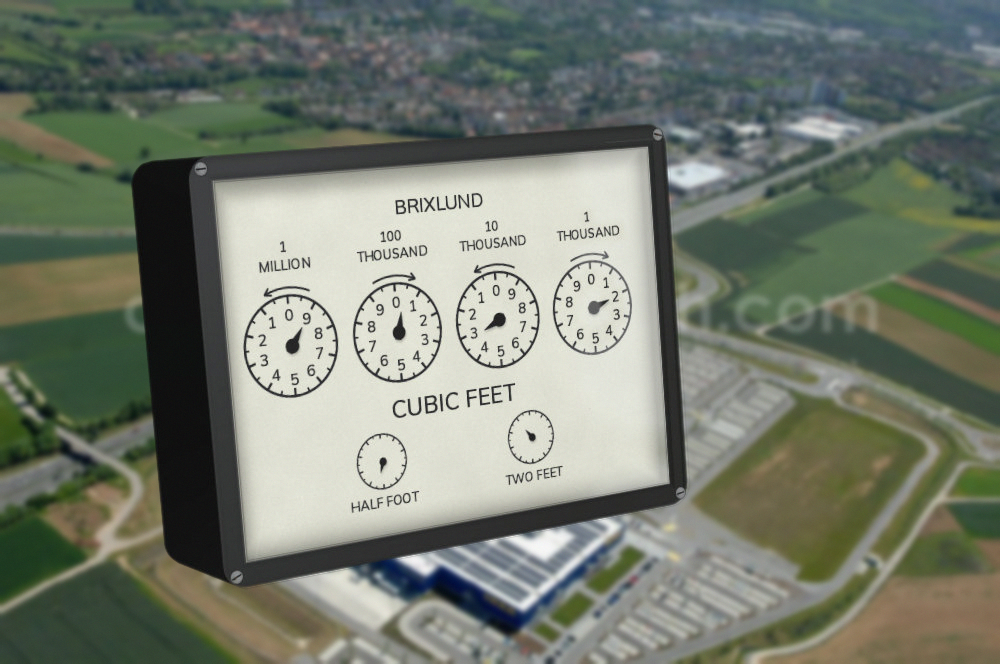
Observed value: 903200,ft³
